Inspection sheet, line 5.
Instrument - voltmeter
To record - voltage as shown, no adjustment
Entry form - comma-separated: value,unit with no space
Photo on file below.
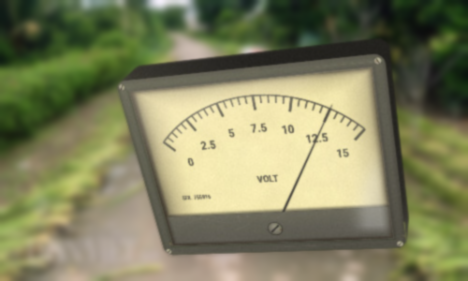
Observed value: 12.5,V
